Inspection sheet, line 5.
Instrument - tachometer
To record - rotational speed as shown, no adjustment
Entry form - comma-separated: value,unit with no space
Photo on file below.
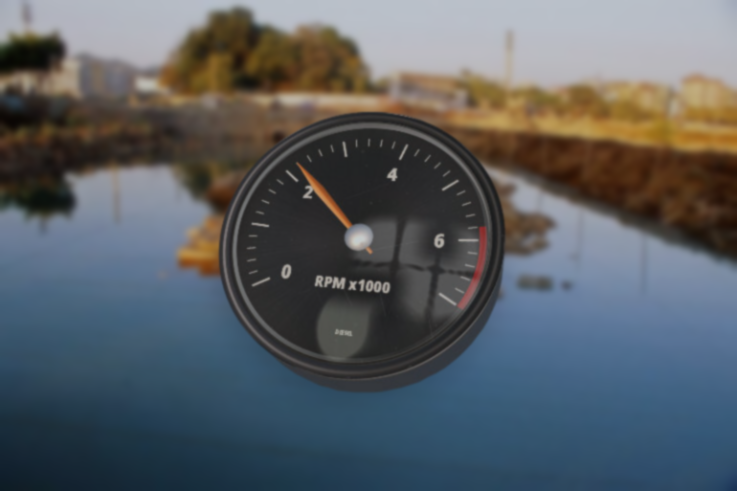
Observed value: 2200,rpm
